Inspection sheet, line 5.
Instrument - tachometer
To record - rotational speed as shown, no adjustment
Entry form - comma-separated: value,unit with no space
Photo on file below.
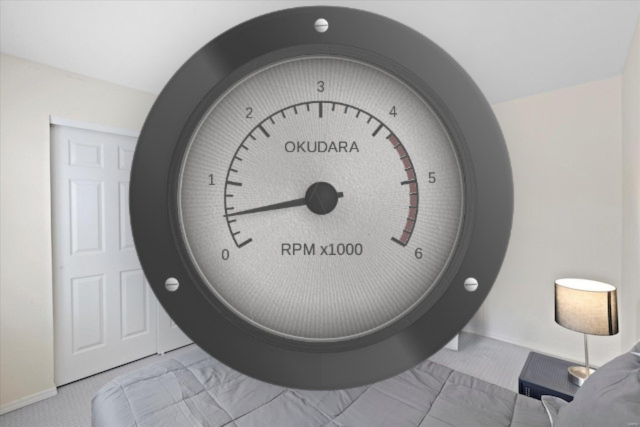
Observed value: 500,rpm
